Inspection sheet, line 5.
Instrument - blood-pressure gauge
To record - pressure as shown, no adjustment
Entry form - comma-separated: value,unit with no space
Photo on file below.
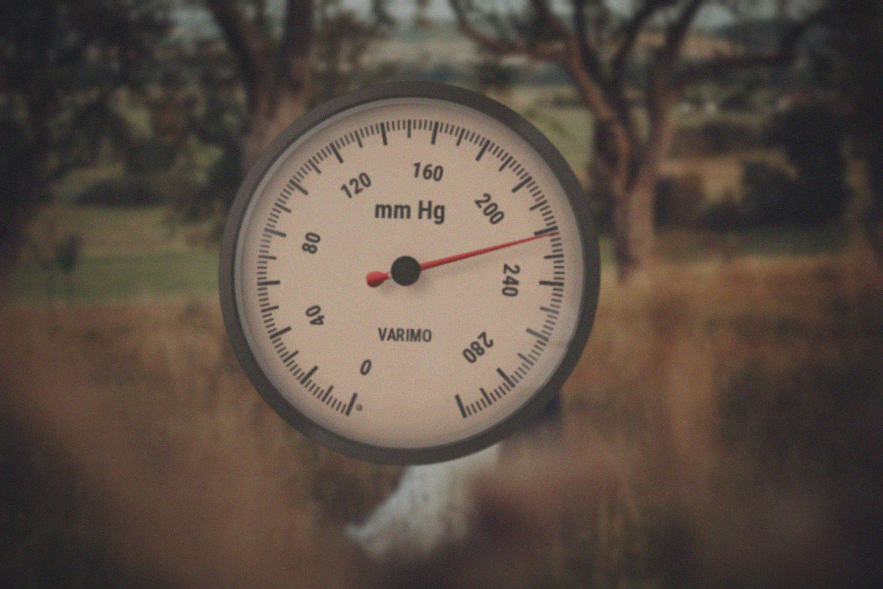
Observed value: 222,mmHg
